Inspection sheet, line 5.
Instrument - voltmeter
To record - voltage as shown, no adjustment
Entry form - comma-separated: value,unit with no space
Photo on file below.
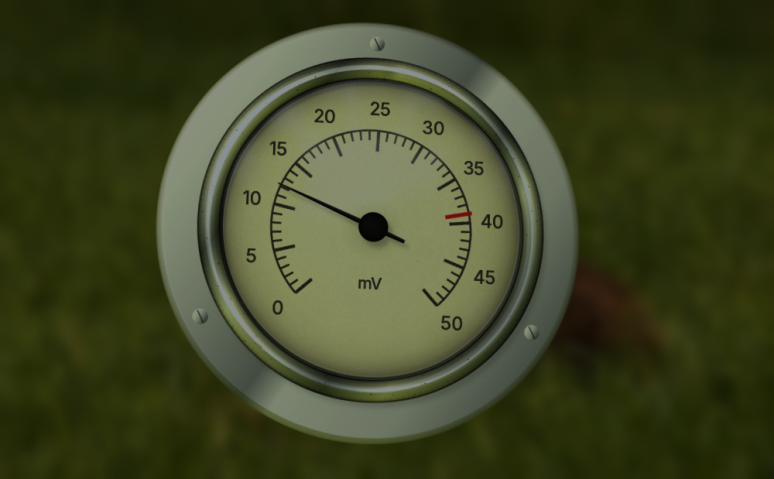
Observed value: 12,mV
